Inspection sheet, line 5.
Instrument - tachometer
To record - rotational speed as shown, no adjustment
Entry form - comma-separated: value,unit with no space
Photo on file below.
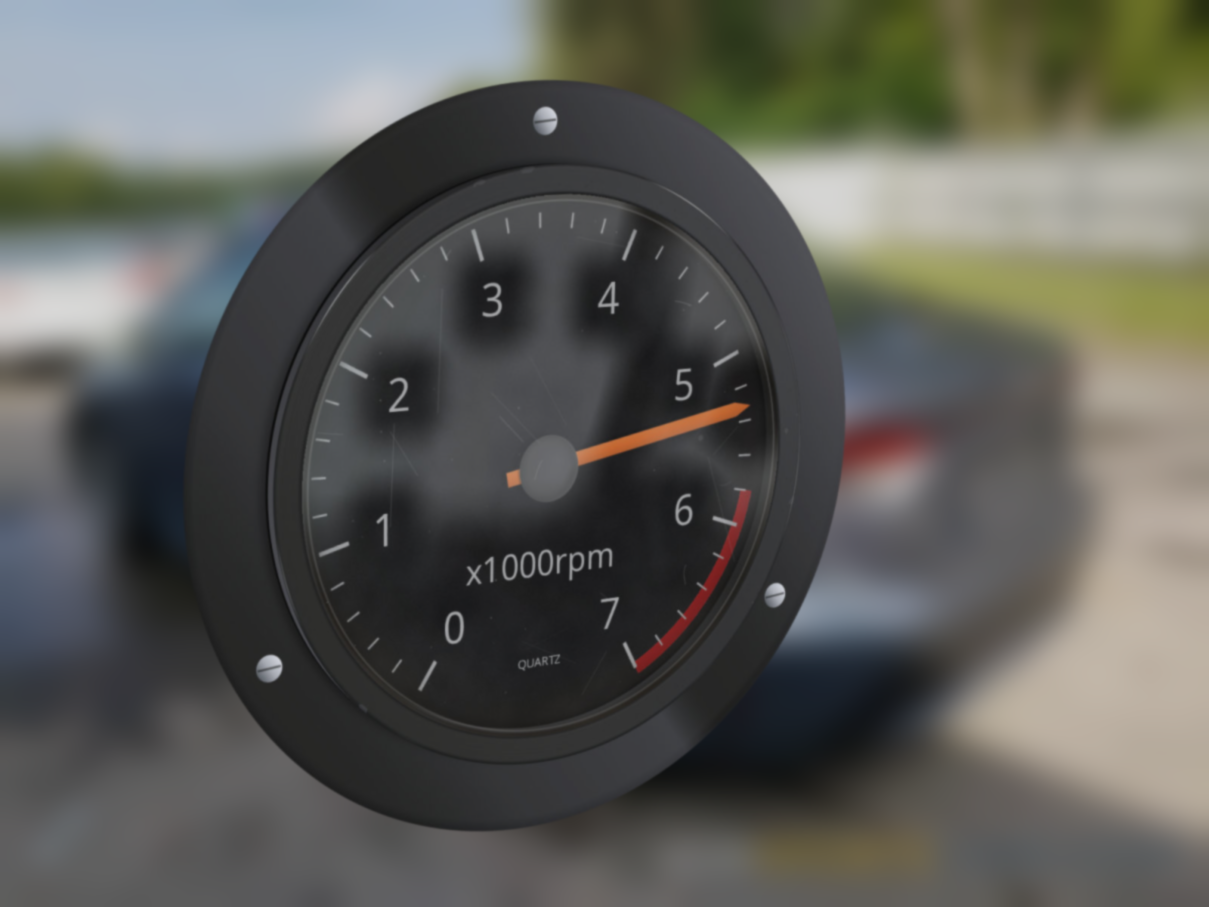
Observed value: 5300,rpm
